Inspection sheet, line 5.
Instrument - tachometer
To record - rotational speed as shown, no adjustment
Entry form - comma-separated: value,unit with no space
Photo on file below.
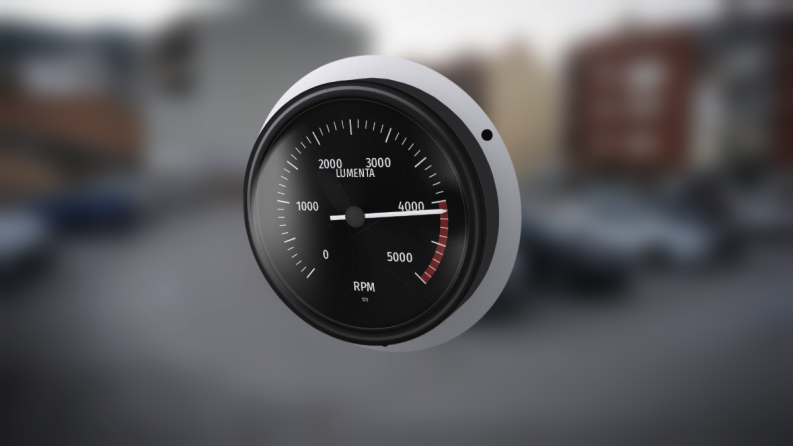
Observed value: 4100,rpm
